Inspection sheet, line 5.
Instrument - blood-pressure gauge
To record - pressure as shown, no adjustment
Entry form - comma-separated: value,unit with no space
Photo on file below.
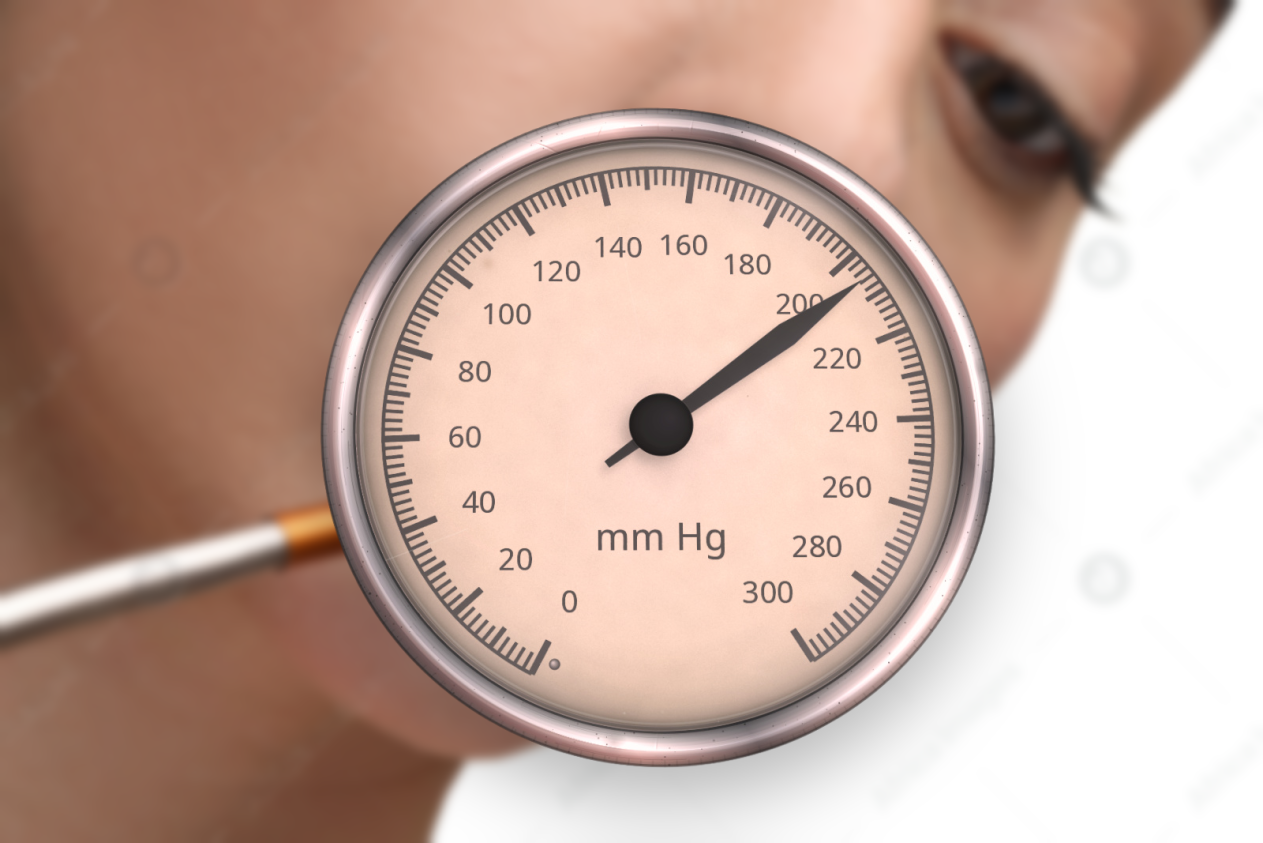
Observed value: 206,mmHg
